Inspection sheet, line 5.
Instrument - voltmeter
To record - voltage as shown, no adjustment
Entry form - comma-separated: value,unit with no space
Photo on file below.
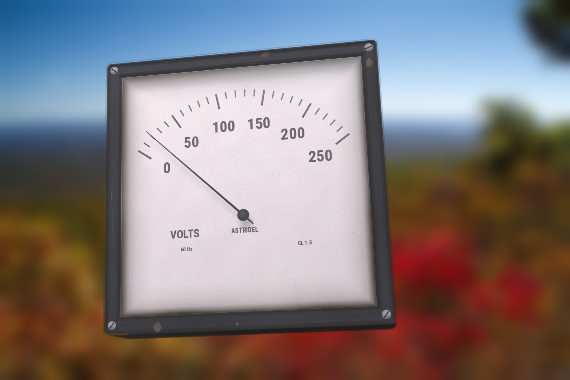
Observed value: 20,V
